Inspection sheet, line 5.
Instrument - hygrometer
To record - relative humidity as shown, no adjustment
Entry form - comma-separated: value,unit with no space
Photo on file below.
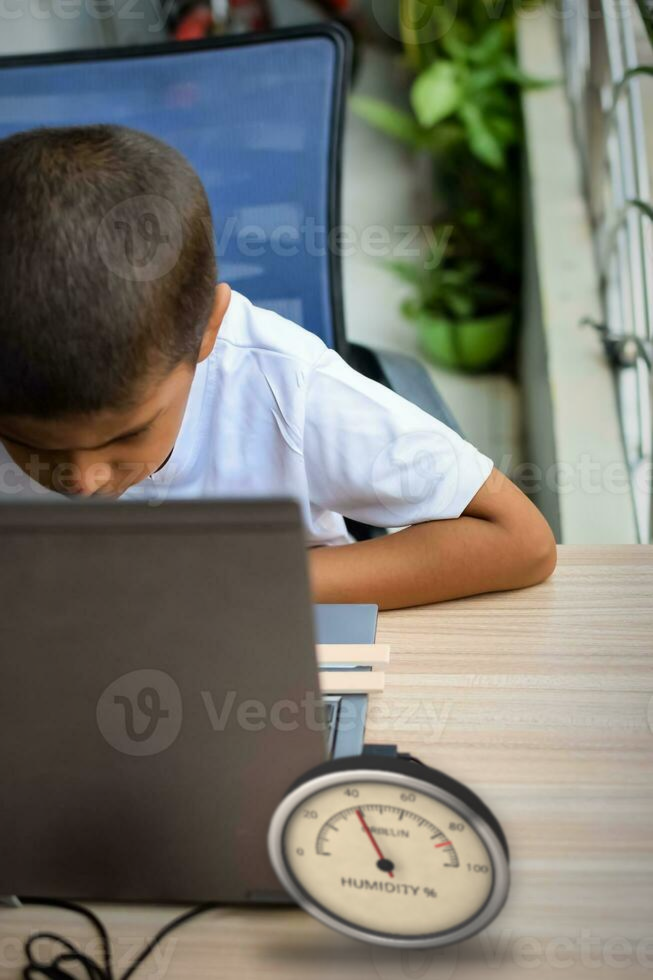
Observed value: 40,%
